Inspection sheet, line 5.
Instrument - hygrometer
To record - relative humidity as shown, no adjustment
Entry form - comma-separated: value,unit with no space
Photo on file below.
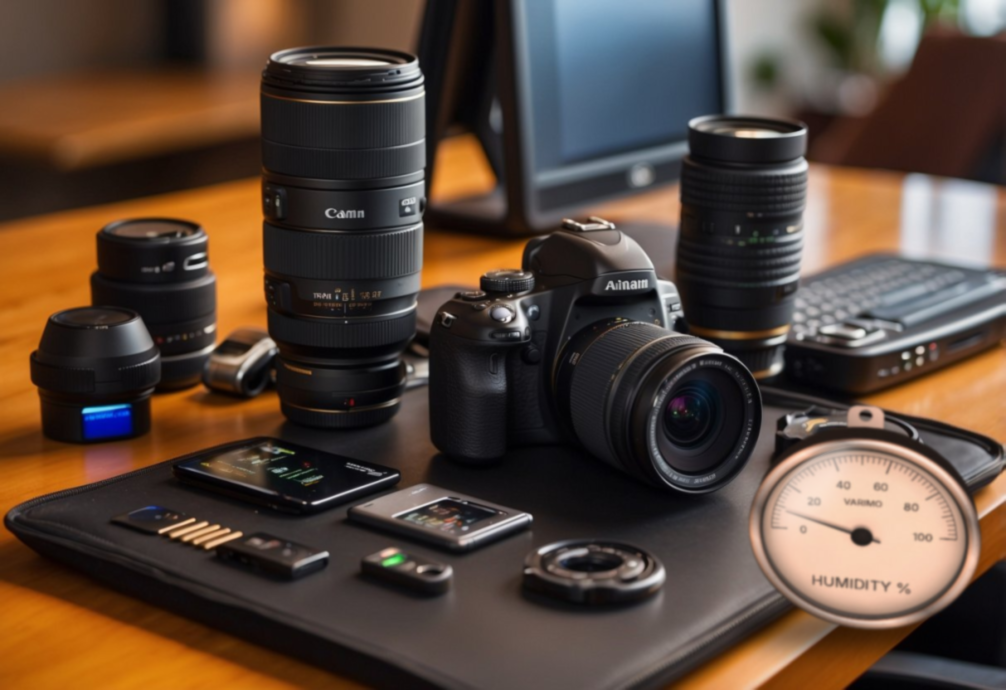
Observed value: 10,%
